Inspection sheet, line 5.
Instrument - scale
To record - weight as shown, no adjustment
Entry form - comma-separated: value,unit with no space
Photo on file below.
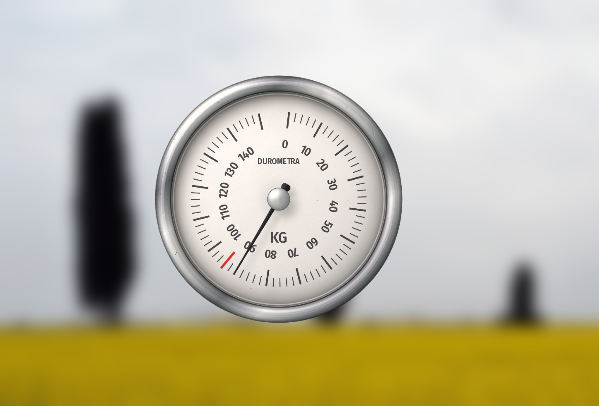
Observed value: 90,kg
